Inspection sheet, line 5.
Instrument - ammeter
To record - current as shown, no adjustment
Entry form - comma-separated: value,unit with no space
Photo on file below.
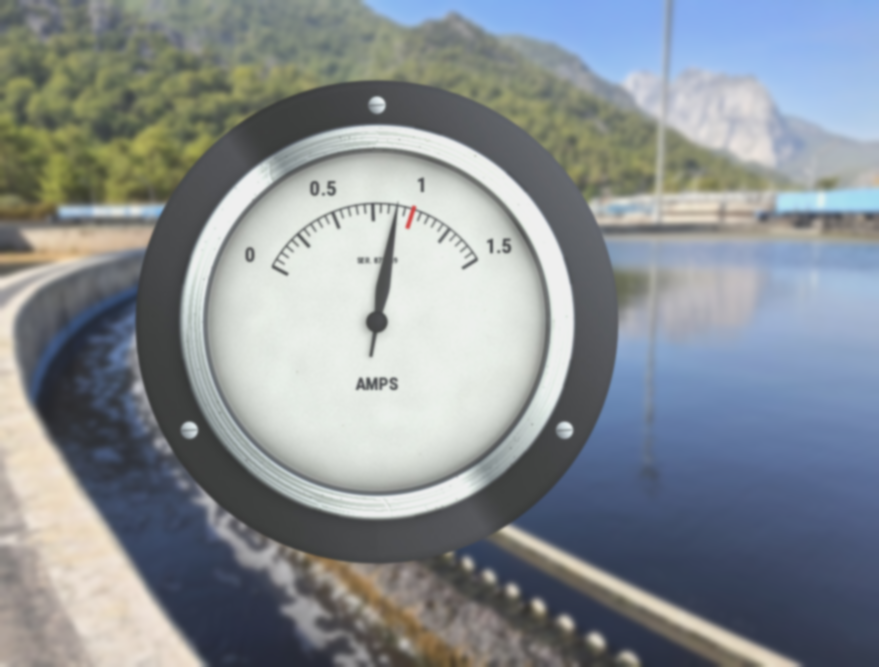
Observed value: 0.9,A
